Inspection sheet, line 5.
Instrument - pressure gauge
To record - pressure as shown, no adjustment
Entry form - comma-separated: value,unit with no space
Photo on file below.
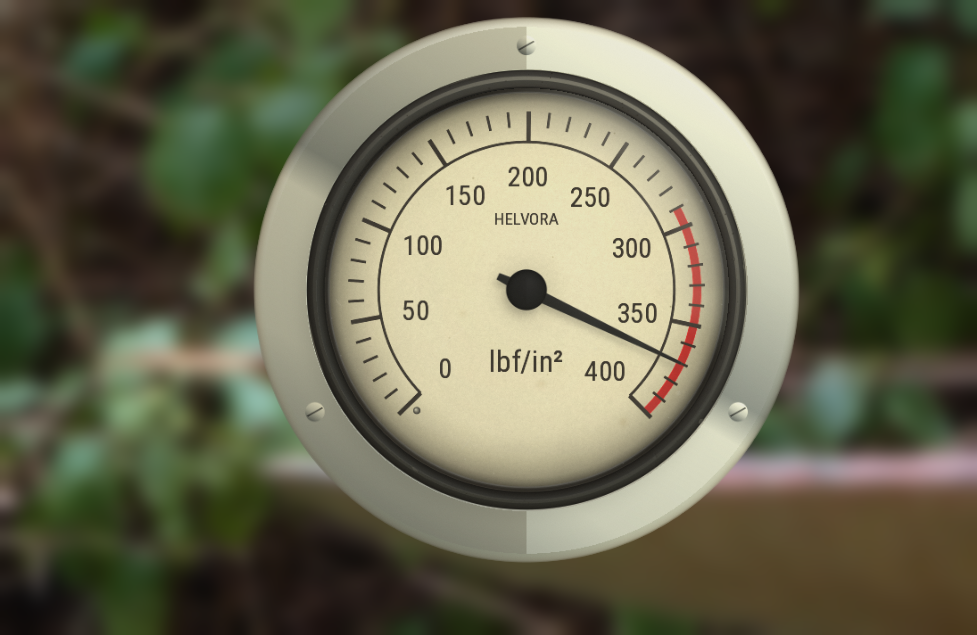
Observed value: 370,psi
